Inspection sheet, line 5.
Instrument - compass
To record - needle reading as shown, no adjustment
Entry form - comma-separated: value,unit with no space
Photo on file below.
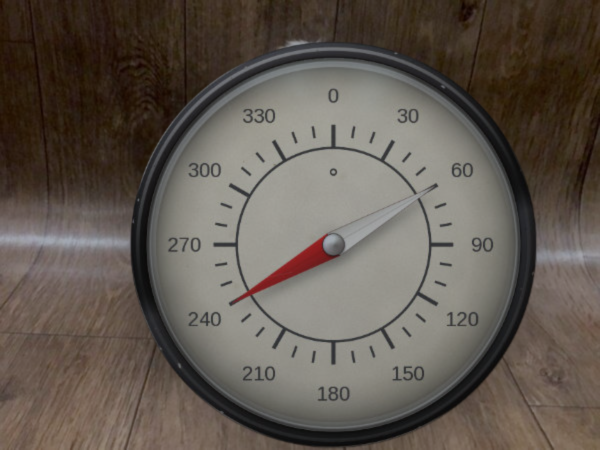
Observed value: 240,°
